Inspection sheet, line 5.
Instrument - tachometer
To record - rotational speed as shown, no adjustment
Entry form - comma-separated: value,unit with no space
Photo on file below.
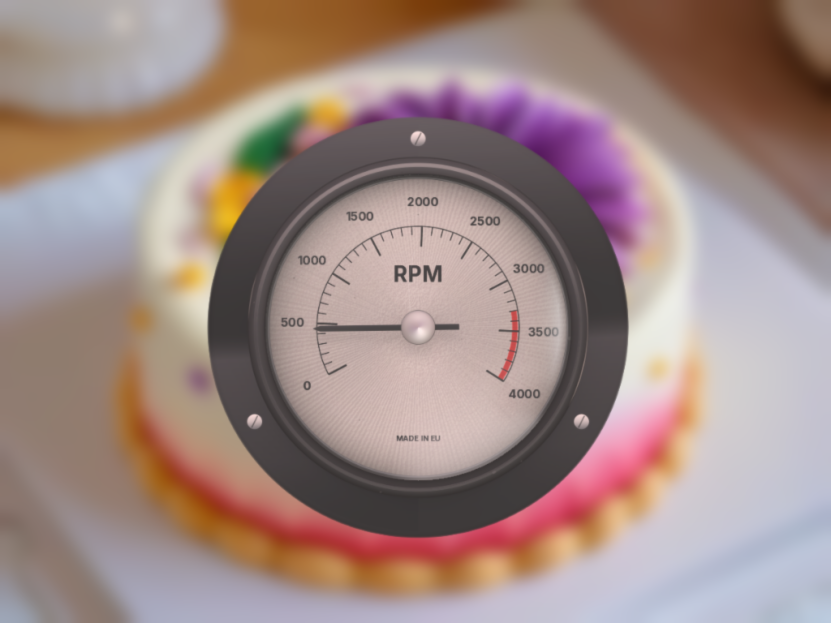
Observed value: 450,rpm
